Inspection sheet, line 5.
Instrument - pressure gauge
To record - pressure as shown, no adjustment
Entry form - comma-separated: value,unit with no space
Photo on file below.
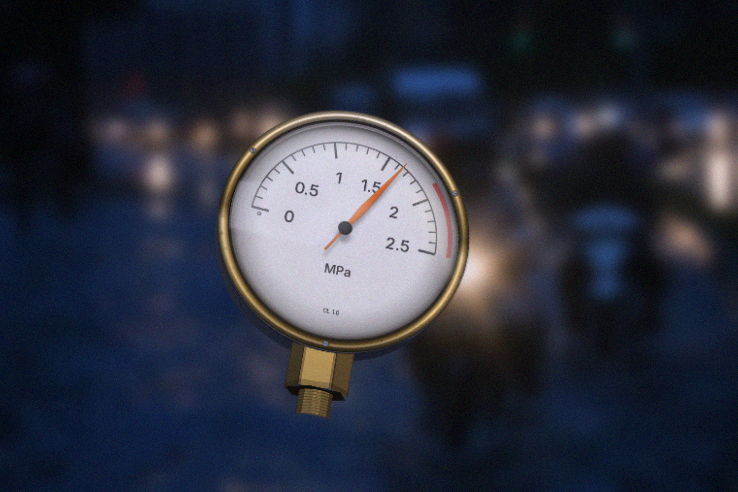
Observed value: 1.65,MPa
